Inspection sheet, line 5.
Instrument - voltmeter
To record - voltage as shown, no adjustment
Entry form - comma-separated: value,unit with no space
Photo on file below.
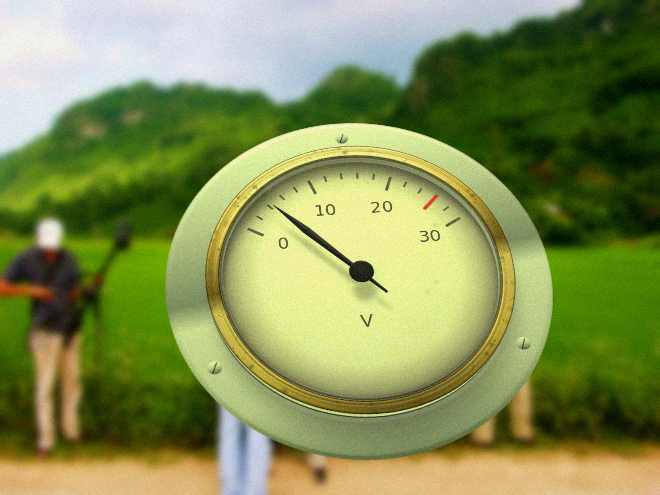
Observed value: 4,V
